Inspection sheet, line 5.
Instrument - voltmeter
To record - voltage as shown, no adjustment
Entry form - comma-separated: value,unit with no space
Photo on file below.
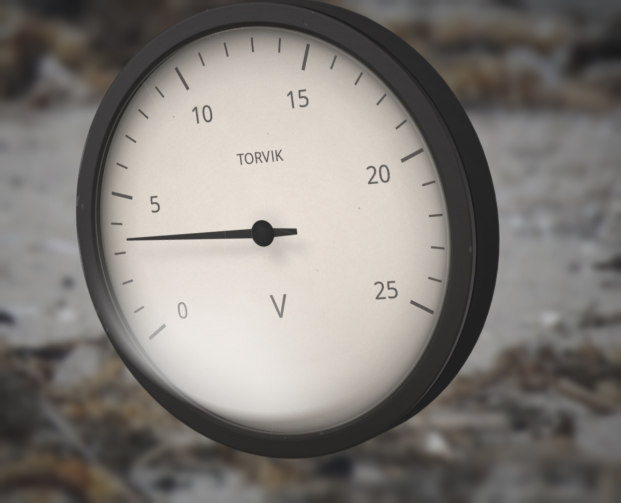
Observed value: 3.5,V
